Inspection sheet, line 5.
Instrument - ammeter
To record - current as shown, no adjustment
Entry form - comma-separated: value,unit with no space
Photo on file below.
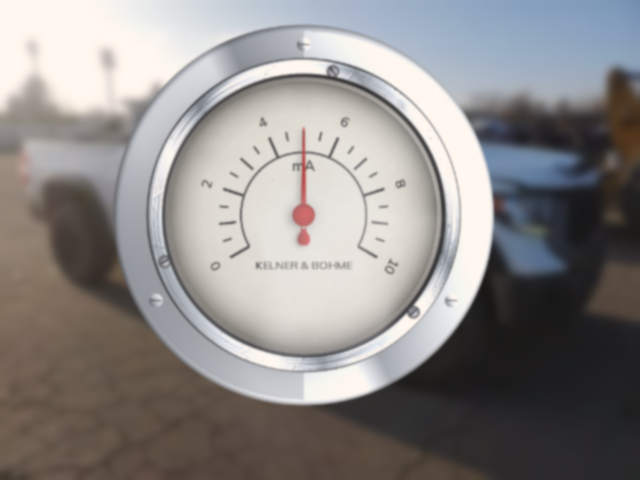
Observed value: 5,mA
